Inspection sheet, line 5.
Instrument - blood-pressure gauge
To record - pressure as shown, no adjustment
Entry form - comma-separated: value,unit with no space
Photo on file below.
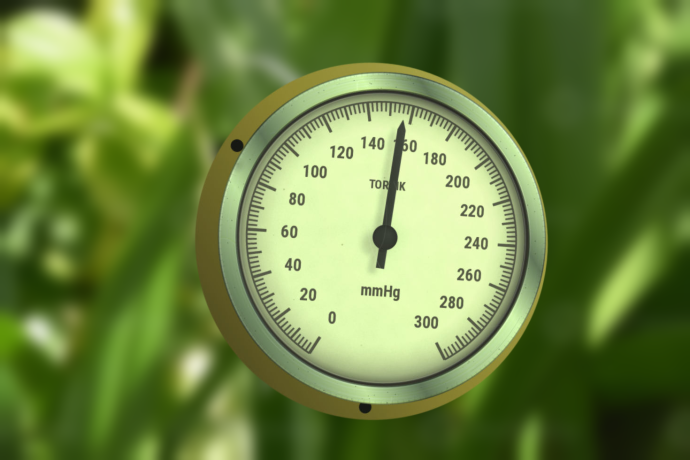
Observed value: 156,mmHg
